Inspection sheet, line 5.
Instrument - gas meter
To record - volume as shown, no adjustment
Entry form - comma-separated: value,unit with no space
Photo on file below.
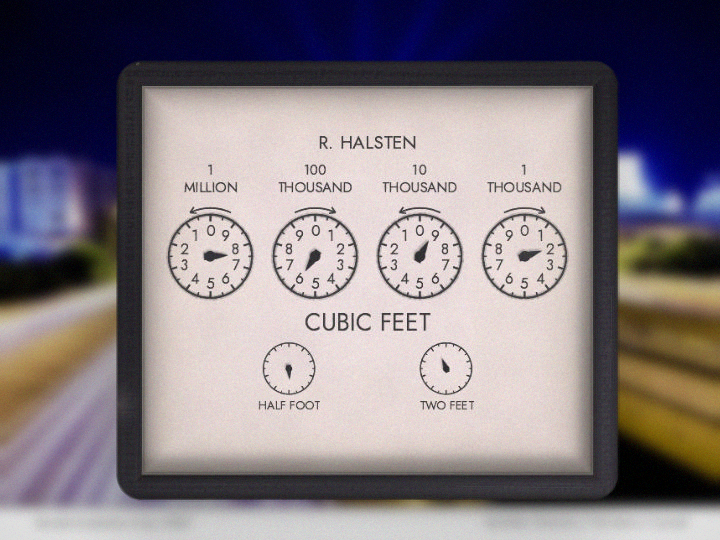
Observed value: 759200,ft³
